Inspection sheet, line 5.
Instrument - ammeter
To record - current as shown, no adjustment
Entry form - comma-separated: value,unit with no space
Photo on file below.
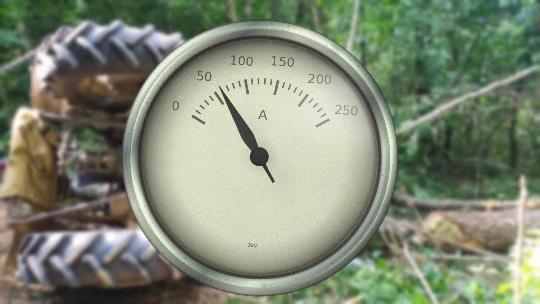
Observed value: 60,A
